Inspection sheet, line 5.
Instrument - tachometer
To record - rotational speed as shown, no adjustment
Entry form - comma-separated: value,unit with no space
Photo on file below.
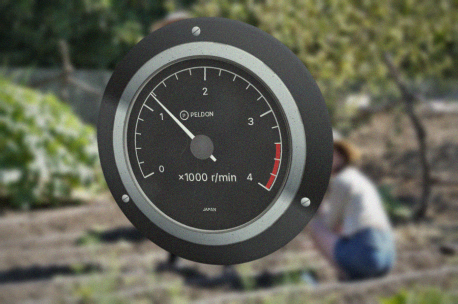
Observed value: 1200,rpm
